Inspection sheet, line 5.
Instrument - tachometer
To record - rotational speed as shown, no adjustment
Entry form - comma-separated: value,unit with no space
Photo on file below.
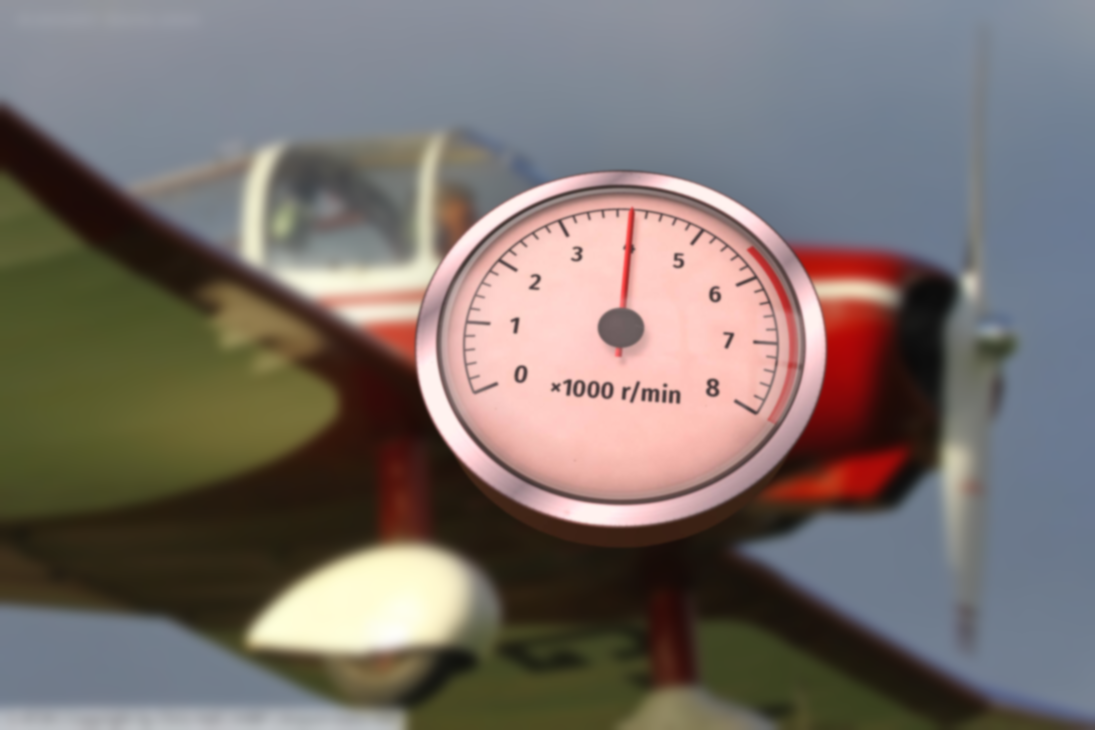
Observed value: 4000,rpm
